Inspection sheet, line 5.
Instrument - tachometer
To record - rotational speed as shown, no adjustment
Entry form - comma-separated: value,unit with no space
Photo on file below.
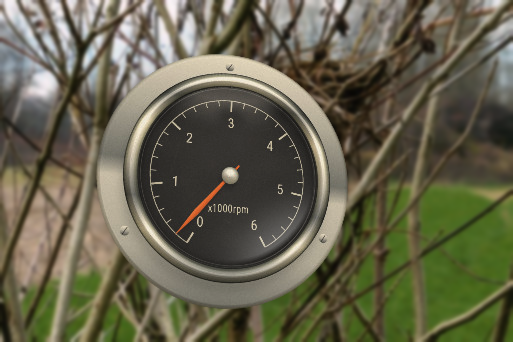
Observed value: 200,rpm
